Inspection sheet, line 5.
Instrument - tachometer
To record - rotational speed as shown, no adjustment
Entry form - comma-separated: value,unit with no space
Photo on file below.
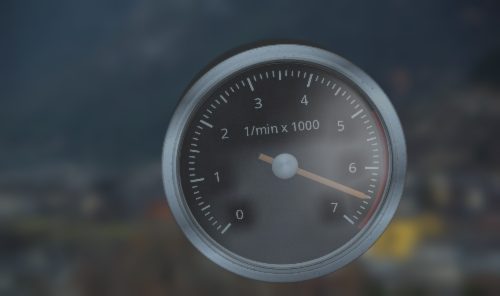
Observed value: 6500,rpm
